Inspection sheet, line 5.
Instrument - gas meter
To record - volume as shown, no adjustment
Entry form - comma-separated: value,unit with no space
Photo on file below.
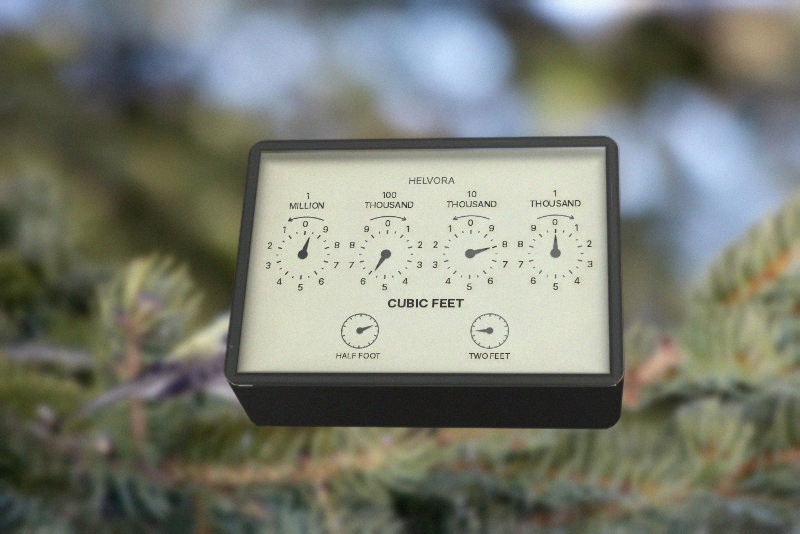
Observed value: 958000,ft³
